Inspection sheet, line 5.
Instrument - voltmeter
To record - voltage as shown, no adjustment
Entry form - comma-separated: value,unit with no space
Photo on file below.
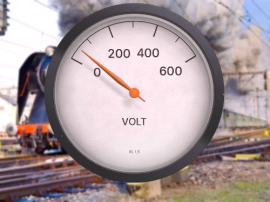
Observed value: 50,V
